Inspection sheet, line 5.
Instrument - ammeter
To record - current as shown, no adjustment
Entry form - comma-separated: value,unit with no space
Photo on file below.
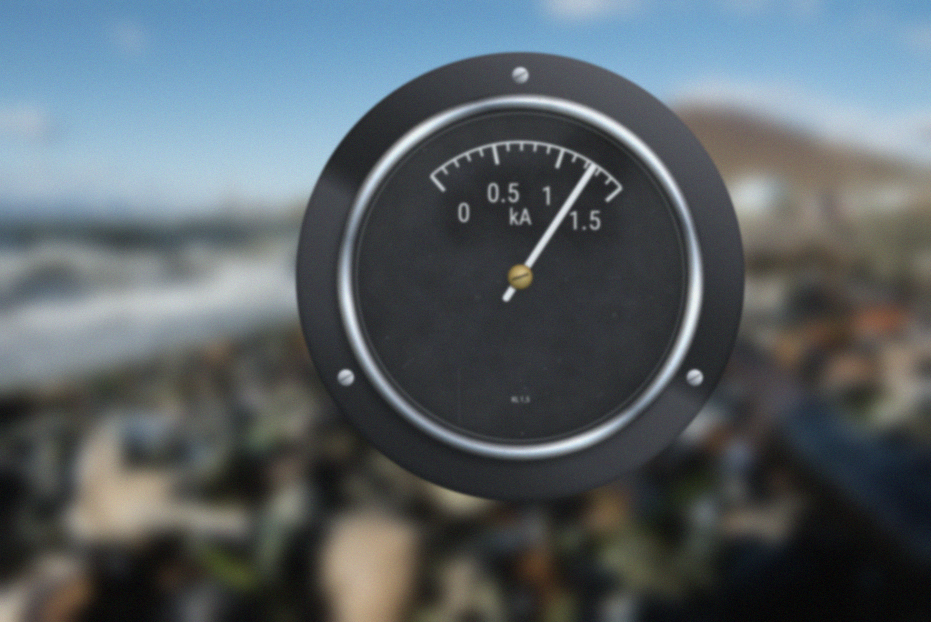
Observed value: 1.25,kA
